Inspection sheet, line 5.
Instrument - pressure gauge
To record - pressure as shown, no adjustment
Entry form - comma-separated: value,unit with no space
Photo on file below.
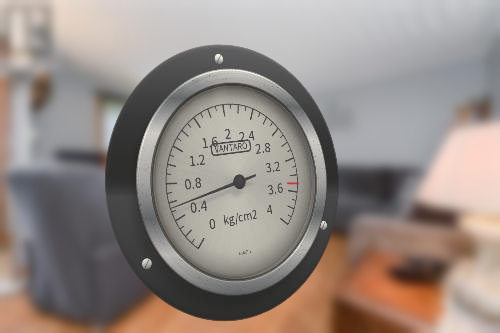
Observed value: 0.55,kg/cm²
